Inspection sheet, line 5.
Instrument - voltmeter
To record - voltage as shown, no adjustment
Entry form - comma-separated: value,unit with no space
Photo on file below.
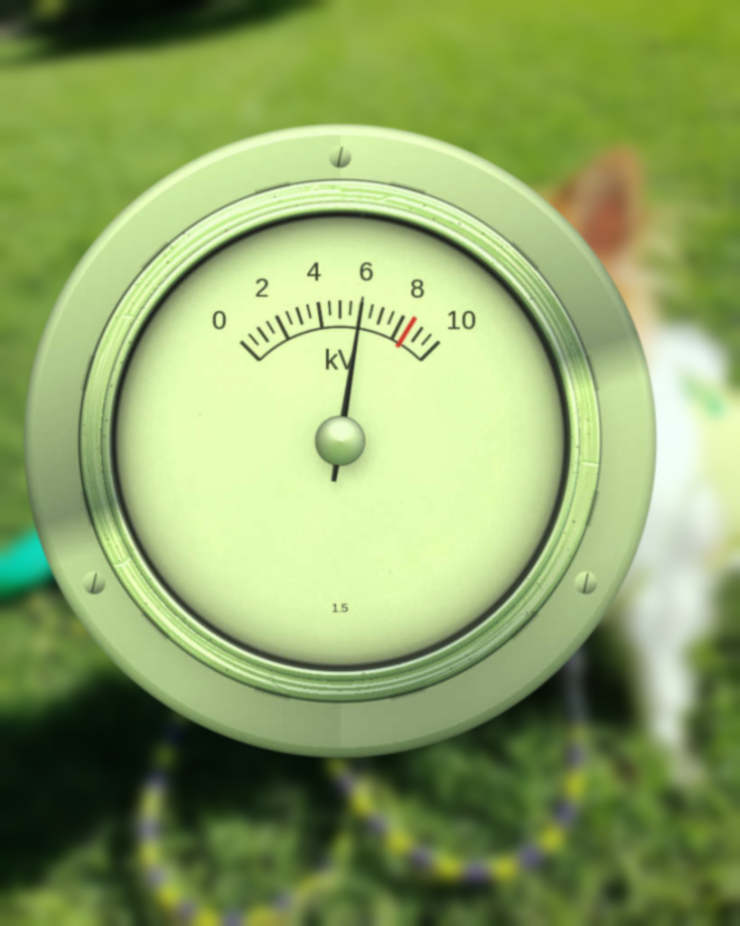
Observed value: 6,kV
